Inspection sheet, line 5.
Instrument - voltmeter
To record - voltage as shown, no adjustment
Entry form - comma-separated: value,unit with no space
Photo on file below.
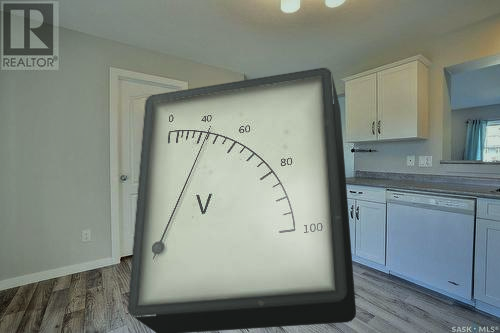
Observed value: 45,V
